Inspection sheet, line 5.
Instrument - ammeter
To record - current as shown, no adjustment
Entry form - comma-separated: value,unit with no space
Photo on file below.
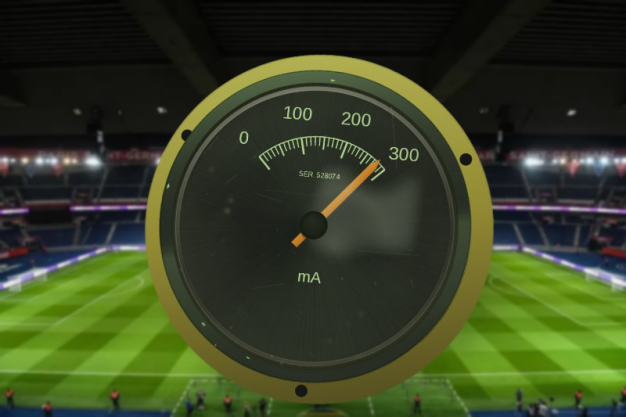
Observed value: 280,mA
